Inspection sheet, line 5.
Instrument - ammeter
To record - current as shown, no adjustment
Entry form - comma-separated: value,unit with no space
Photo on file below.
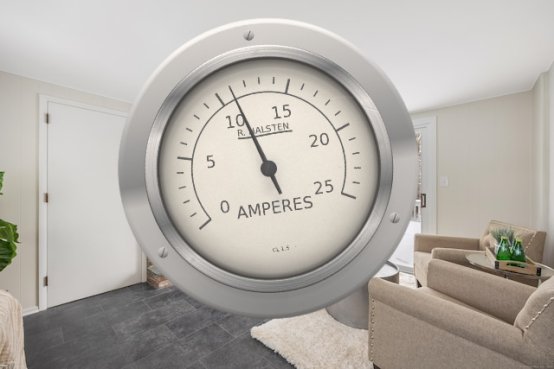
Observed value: 11,A
